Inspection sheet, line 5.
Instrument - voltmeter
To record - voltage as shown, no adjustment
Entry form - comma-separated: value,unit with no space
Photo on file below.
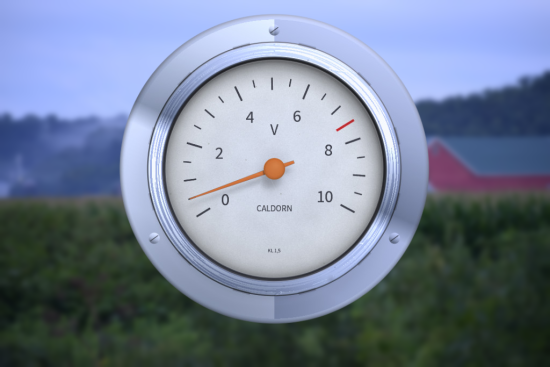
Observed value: 0.5,V
